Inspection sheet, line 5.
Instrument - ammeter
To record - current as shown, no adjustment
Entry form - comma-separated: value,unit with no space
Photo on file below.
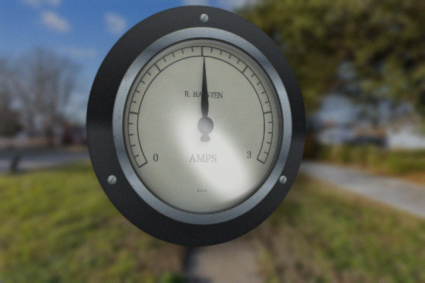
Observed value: 1.5,A
